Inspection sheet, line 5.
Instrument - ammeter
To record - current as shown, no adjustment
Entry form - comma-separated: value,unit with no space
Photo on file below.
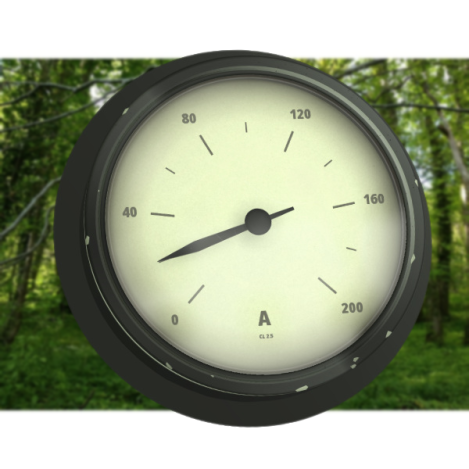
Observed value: 20,A
